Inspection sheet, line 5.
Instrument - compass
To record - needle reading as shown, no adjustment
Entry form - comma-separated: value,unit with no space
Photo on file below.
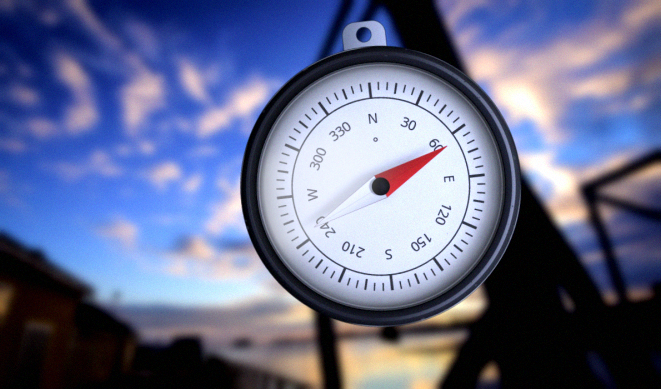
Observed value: 65,°
